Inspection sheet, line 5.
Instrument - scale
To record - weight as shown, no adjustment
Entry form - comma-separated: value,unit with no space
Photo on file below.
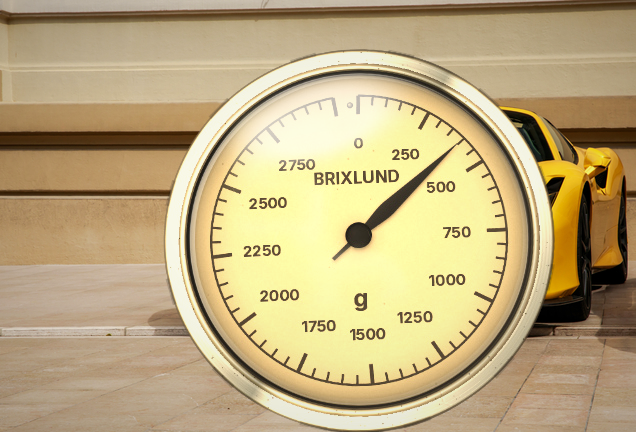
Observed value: 400,g
